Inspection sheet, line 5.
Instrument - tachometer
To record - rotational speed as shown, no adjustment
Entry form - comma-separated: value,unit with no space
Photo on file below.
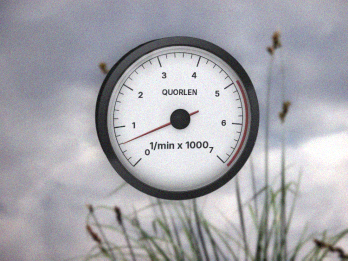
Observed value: 600,rpm
